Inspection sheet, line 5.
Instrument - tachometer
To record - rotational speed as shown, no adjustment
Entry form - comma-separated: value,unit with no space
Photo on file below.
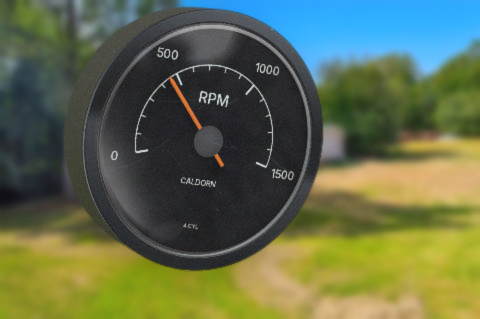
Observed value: 450,rpm
